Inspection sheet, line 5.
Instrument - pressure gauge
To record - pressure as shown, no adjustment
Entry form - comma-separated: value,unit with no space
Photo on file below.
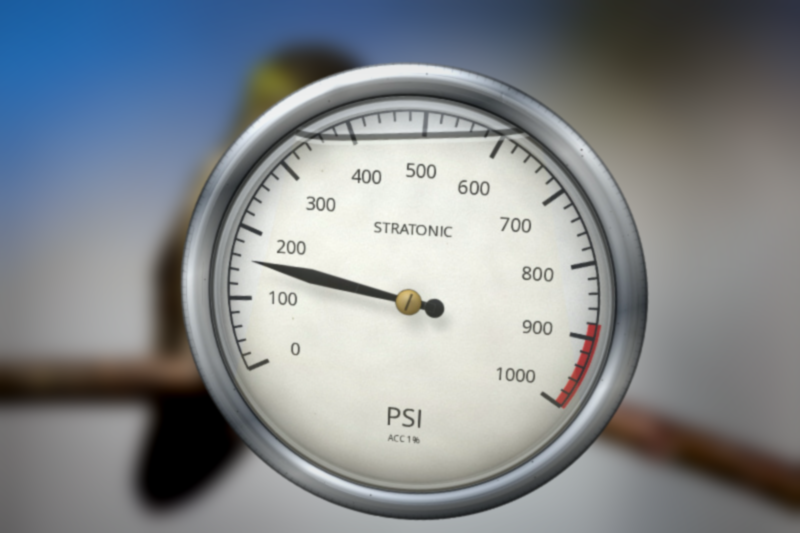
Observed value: 160,psi
